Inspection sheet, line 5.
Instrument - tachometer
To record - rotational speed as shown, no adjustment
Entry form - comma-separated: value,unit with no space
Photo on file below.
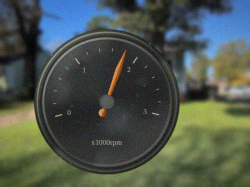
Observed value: 1800,rpm
